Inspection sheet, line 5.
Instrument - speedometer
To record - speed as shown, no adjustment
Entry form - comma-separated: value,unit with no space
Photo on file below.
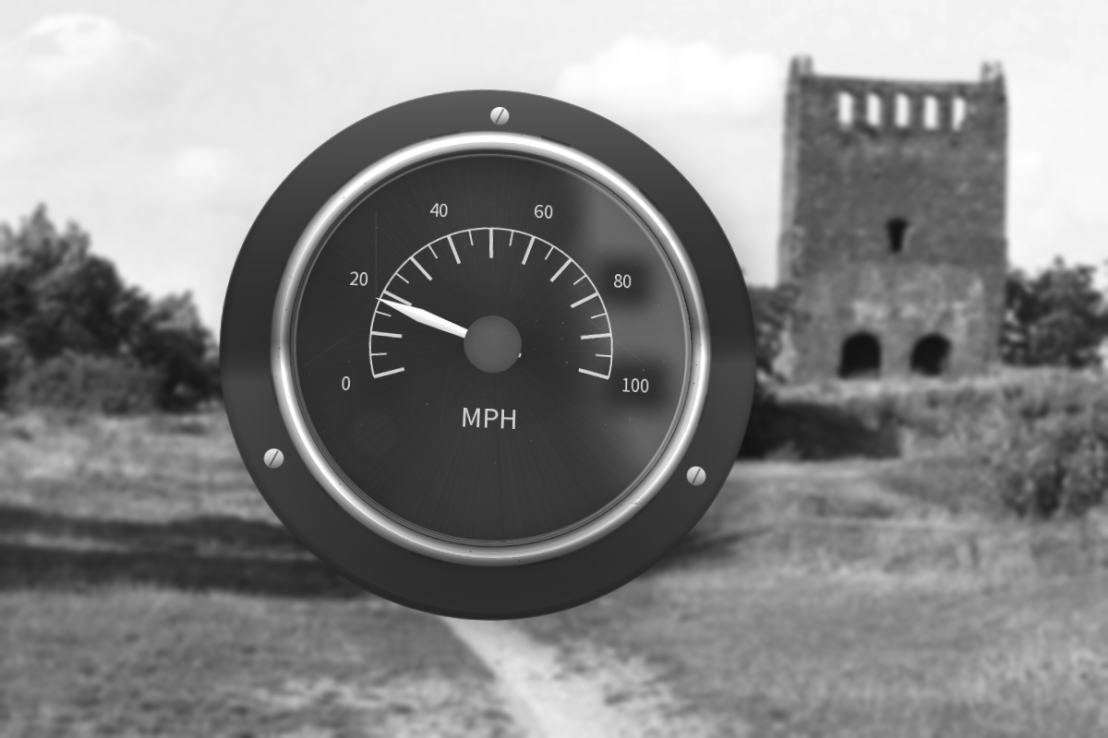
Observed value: 17.5,mph
